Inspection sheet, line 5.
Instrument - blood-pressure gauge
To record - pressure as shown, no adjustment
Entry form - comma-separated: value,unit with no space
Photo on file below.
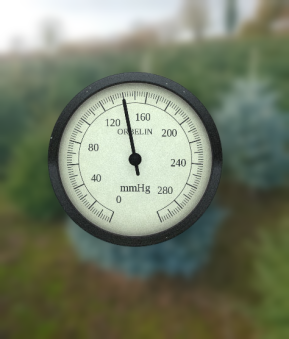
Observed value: 140,mmHg
